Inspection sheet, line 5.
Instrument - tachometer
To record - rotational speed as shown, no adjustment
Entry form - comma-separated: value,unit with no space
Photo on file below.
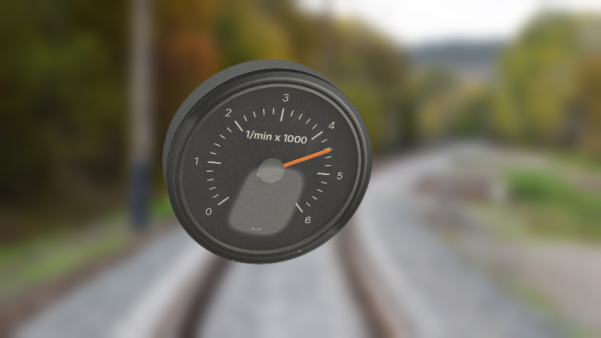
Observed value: 4400,rpm
